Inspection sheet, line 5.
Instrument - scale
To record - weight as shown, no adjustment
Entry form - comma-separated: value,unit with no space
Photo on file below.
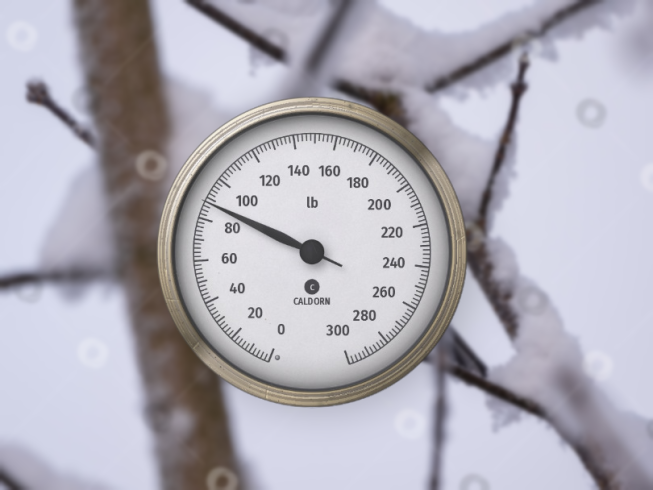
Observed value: 88,lb
